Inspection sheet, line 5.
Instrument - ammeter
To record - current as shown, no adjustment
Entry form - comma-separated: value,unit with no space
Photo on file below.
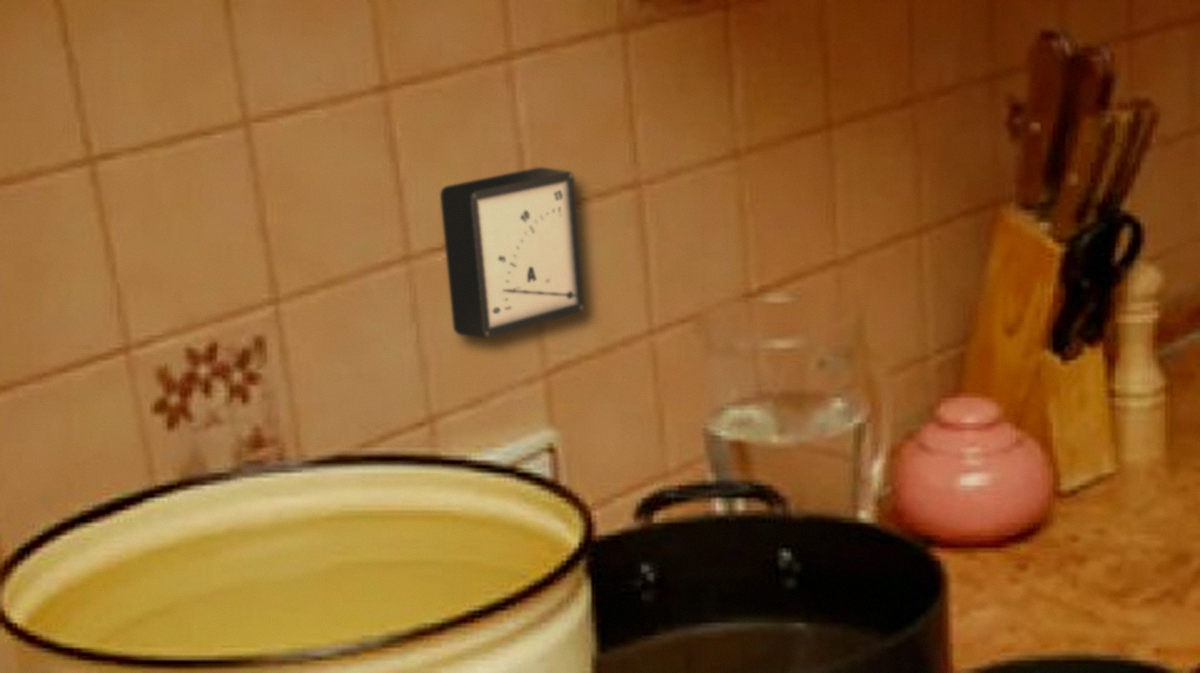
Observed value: 2,A
